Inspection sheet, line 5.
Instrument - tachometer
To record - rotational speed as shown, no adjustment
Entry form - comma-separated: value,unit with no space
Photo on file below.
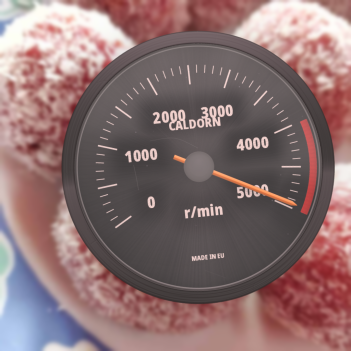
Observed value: 4950,rpm
